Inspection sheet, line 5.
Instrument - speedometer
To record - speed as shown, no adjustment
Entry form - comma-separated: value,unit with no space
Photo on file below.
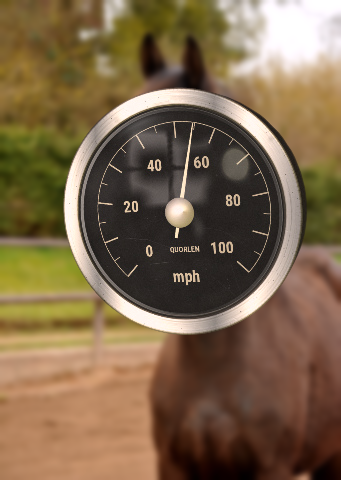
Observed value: 55,mph
